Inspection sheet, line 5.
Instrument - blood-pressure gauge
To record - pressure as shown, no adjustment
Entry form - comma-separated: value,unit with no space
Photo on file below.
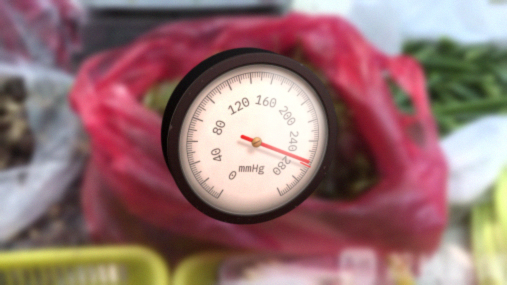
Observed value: 260,mmHg
